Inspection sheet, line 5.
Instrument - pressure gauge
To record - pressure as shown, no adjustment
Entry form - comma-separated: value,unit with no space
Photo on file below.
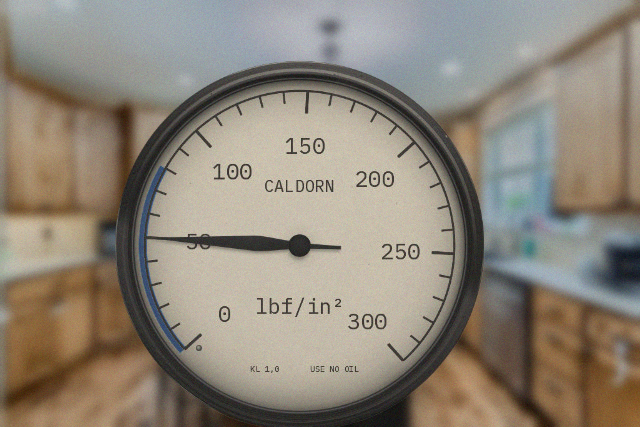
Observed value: 50,psi
